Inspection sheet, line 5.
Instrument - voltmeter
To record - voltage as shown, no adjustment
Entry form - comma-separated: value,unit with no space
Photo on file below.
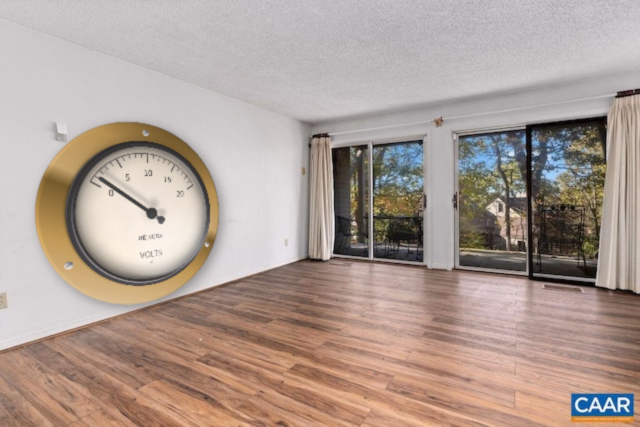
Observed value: 1,V
